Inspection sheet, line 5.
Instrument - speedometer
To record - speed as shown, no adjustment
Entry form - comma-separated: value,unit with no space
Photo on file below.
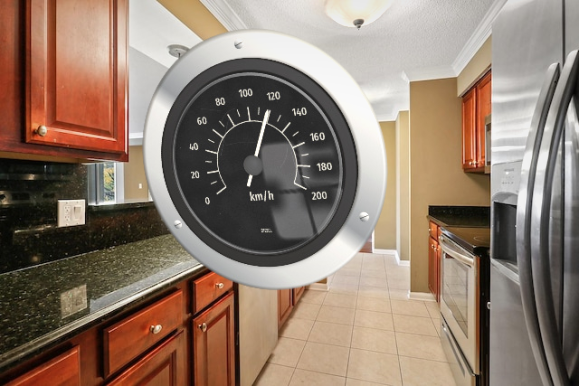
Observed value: 120,km/h
